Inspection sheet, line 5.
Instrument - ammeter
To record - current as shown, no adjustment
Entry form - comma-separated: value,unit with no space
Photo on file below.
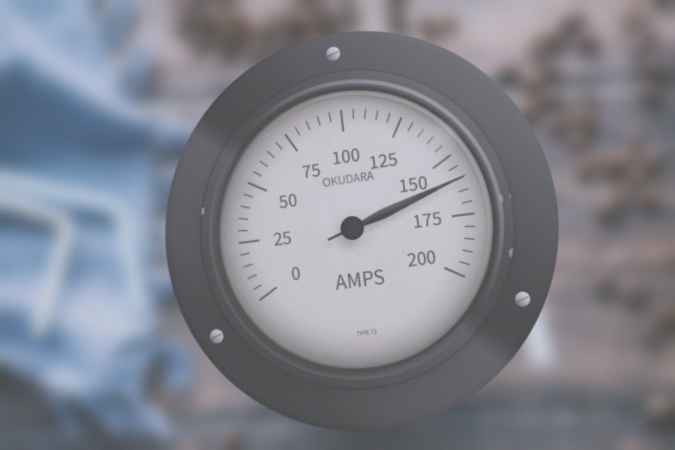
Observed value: 160,A
